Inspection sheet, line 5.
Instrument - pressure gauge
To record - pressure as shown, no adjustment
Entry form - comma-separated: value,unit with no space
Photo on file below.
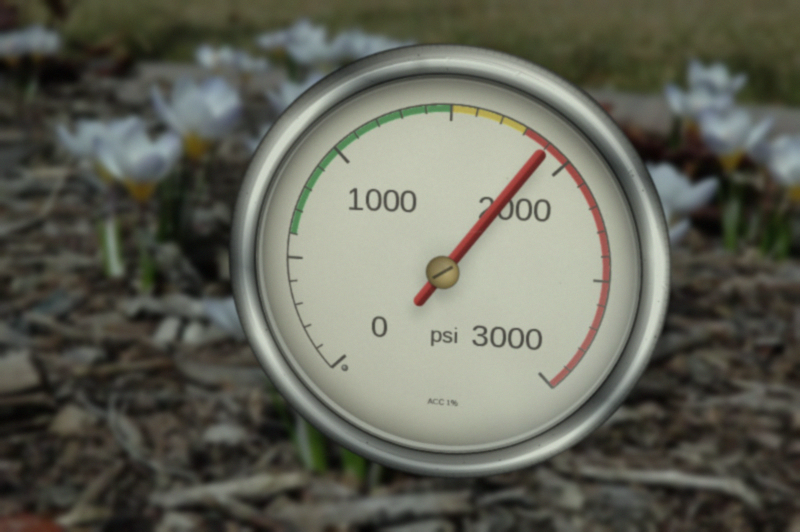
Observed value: 1900,psi
